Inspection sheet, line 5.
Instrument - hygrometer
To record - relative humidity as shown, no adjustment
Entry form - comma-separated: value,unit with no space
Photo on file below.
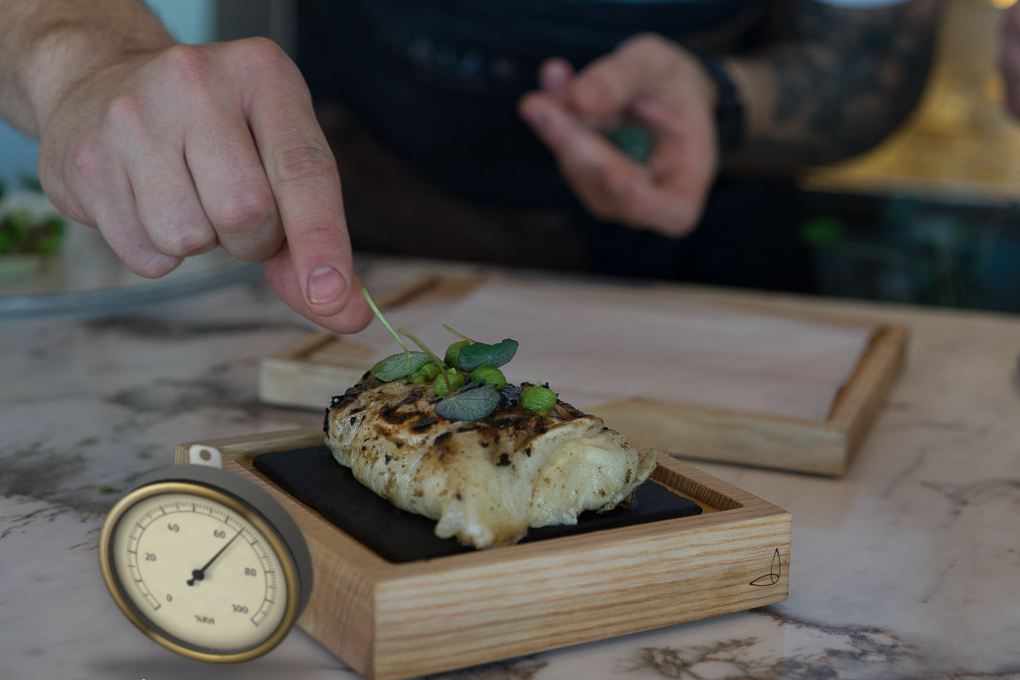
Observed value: 65,%
